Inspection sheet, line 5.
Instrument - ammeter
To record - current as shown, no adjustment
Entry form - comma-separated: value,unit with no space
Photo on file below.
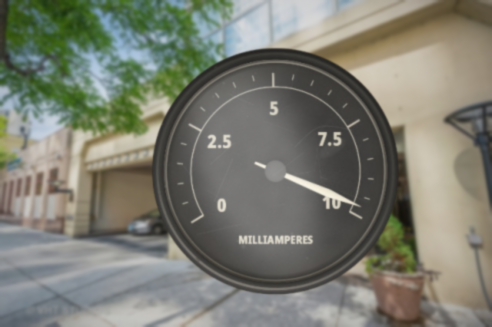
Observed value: 9.75,mA
